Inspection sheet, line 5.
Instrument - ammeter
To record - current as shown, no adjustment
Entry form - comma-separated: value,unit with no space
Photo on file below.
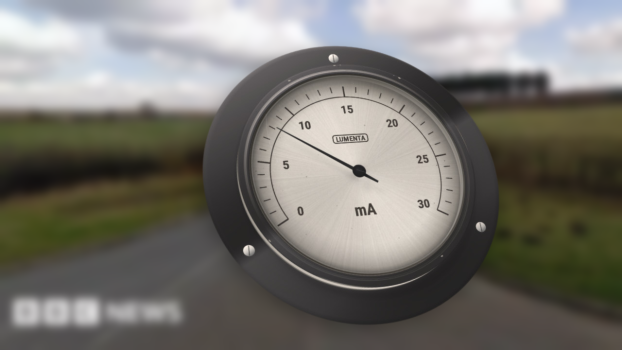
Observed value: 8,mA
